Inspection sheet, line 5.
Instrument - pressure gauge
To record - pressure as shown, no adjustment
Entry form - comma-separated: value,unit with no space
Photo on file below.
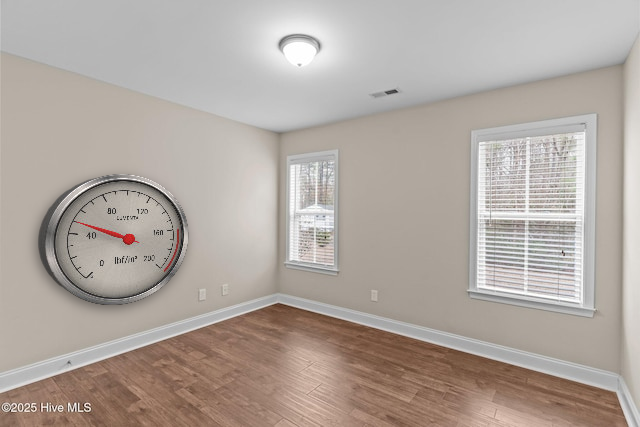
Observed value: 50,psi
